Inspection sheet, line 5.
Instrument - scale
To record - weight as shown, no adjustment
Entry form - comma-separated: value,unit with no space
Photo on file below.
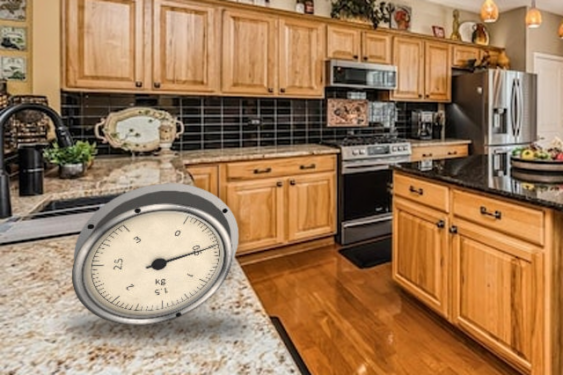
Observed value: 0.5,kg
